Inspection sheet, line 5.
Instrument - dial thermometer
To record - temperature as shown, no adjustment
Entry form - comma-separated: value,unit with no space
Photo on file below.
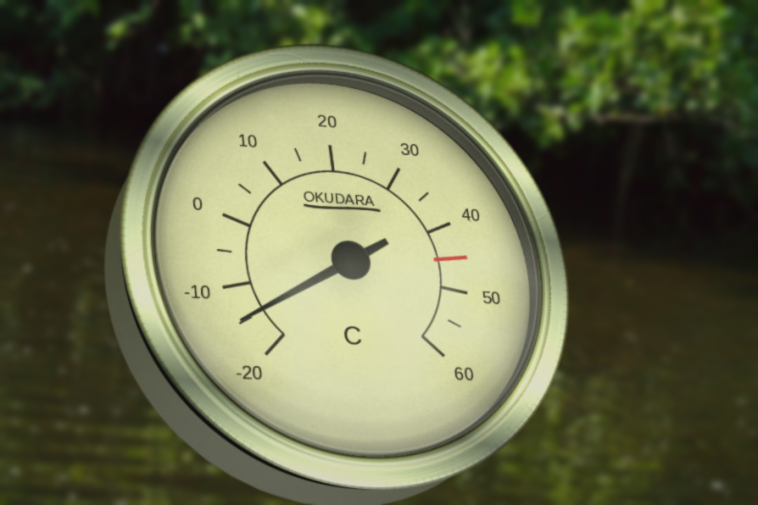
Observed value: -15,°C
